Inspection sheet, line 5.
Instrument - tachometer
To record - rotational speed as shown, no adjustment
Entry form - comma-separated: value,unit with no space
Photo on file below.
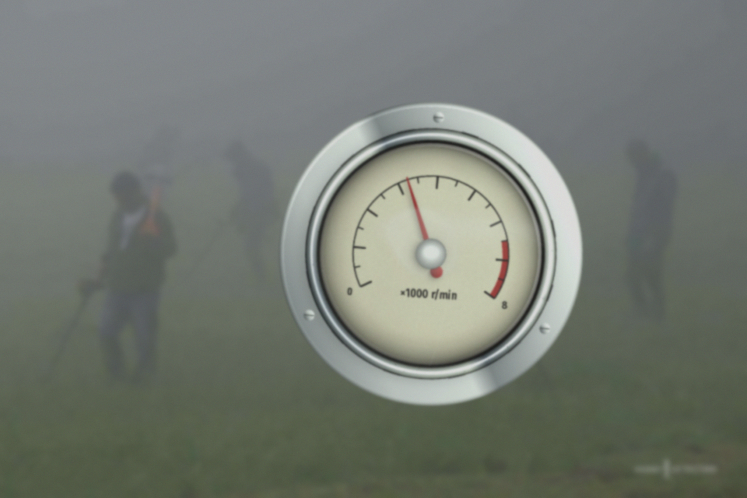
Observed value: 3250,rpm
